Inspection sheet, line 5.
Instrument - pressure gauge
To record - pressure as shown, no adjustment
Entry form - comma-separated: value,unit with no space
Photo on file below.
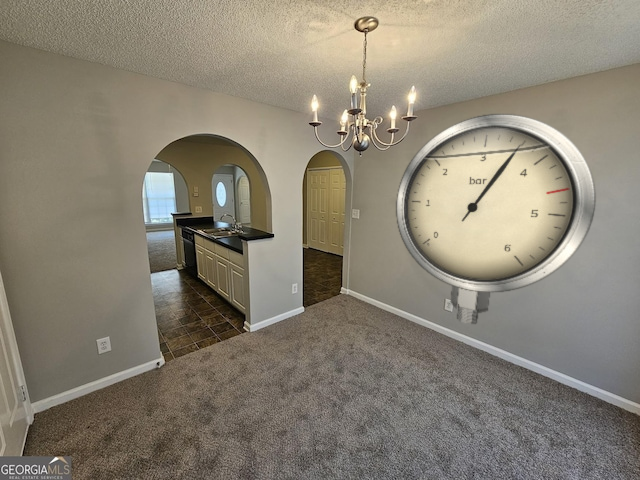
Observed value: 3.6,bar
